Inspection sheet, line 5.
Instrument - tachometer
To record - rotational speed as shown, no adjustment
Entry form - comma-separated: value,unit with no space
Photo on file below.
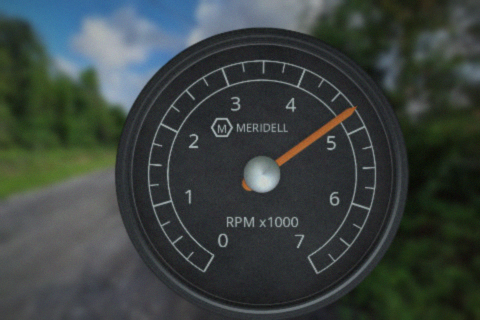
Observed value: 4750,rpm
